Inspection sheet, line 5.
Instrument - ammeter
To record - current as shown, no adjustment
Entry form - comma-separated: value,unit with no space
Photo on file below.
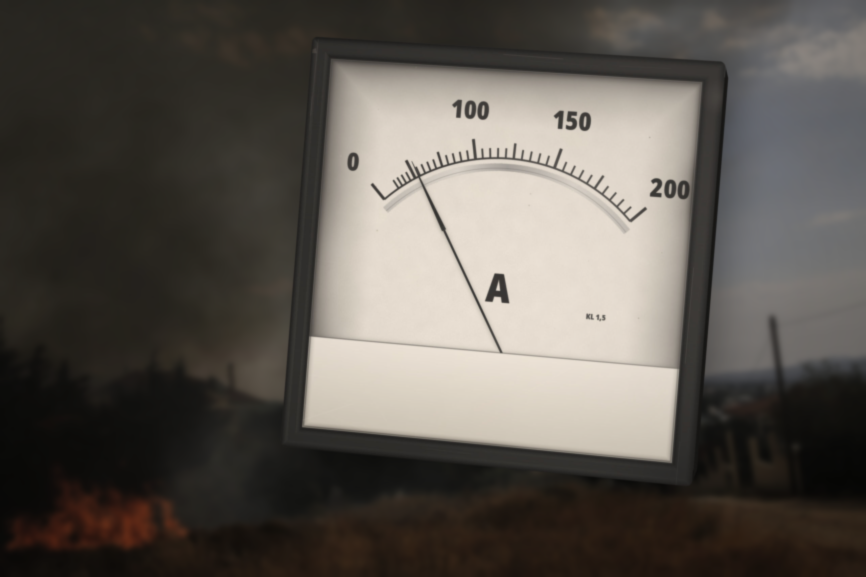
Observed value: 55,A
